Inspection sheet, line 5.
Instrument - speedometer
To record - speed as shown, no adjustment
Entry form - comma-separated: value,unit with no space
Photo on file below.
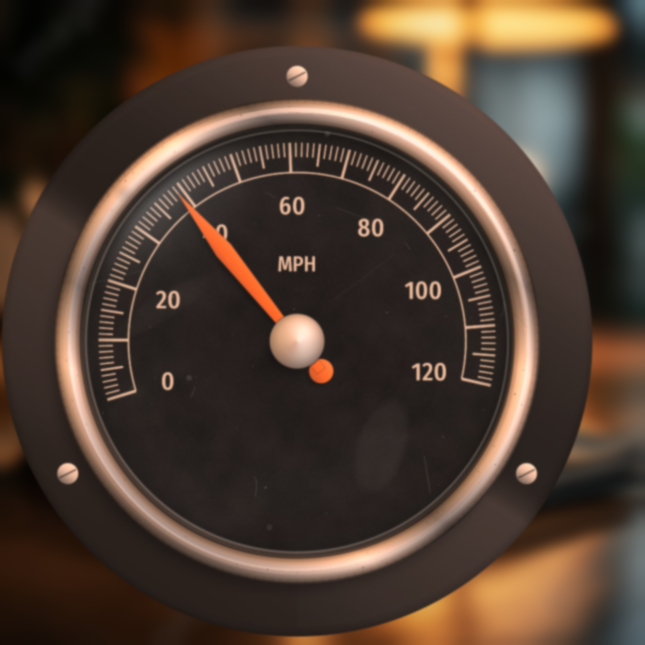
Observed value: 39,mph
